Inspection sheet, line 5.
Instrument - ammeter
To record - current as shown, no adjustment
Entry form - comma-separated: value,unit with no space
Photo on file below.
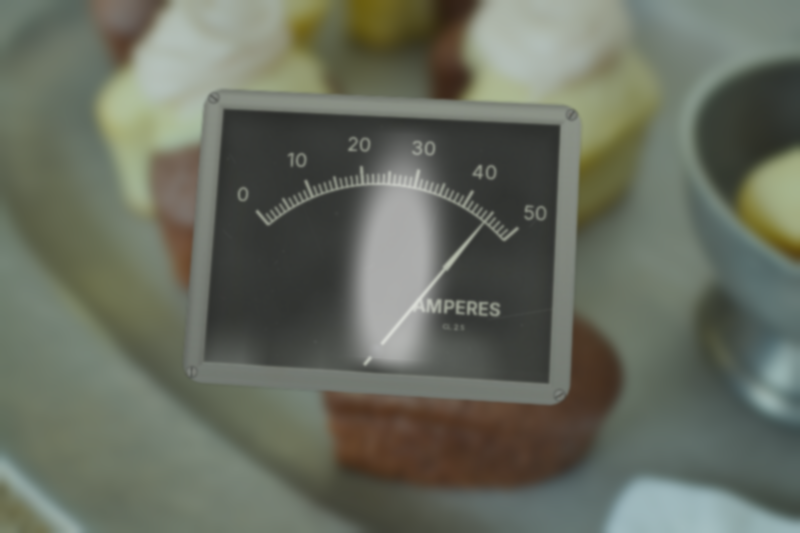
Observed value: 45,A
